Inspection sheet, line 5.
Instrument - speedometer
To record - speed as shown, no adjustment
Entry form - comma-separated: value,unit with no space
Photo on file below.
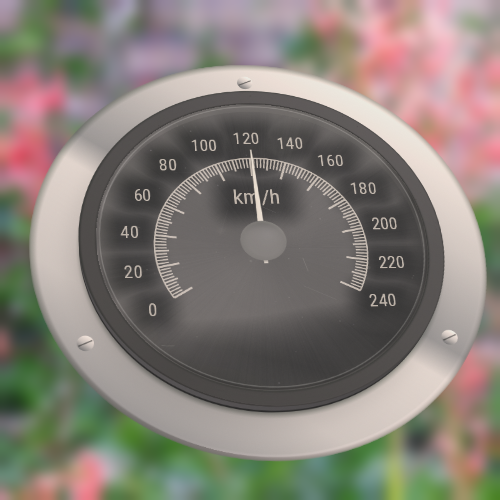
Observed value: 120,km/h
